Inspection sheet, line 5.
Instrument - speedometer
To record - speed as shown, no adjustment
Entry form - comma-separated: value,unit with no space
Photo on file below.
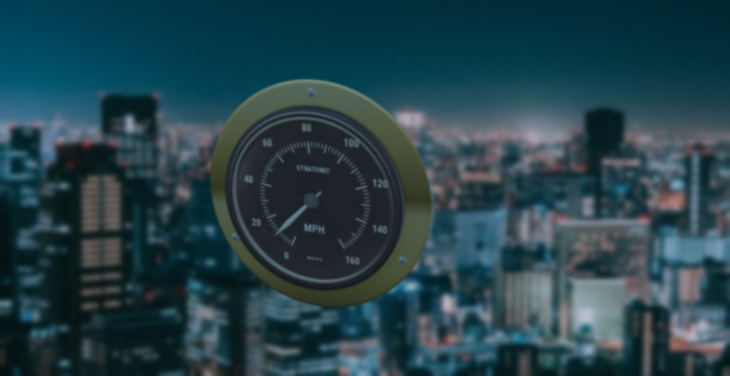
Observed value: 10,mph
